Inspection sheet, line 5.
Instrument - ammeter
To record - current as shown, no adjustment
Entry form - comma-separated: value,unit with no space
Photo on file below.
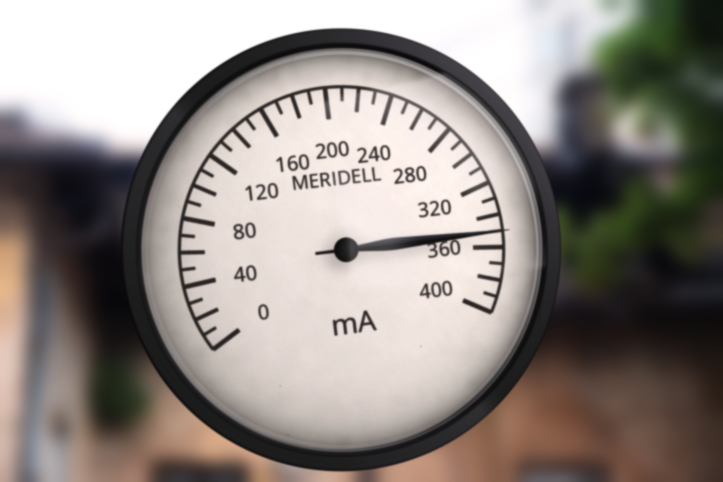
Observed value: 350,mA
